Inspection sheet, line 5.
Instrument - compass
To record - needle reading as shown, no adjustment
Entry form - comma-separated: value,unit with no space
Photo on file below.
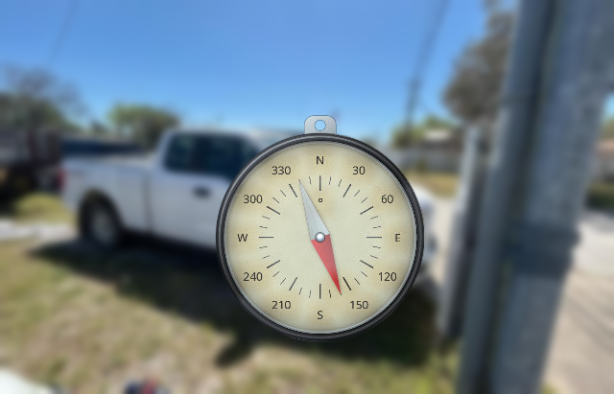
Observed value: 160,°
